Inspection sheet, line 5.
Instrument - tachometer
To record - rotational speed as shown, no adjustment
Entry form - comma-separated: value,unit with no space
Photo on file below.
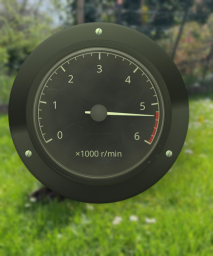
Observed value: 5300,rpm
